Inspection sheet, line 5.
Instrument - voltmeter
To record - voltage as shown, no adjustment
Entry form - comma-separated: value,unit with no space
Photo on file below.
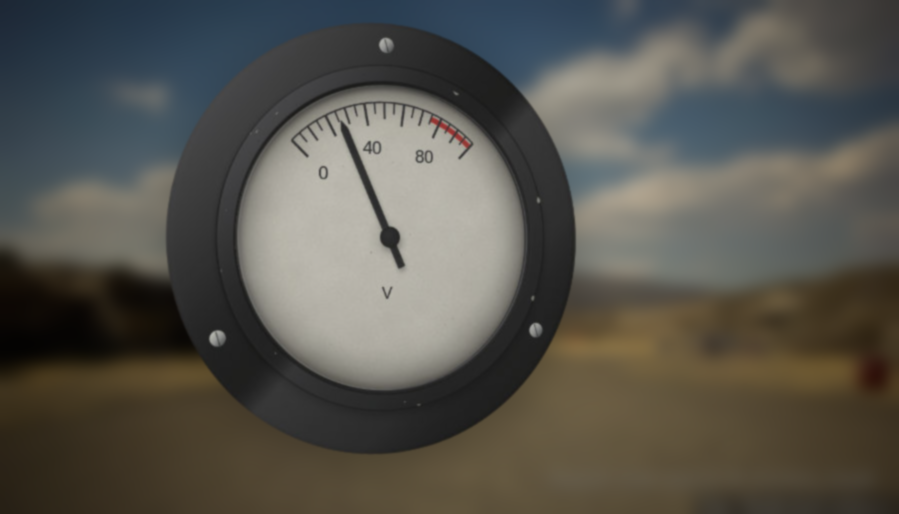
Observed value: 25,V
